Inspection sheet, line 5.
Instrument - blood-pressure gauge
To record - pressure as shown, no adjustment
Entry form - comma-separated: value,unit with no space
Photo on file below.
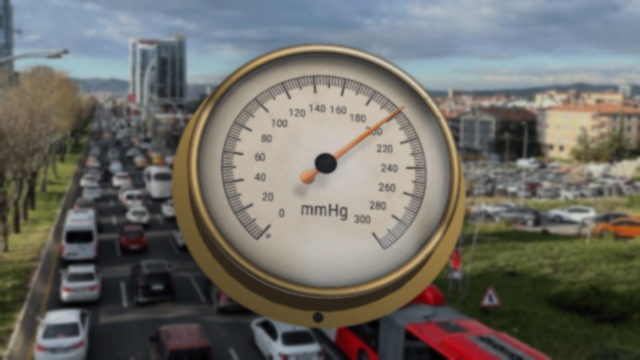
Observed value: 200,mmHg
